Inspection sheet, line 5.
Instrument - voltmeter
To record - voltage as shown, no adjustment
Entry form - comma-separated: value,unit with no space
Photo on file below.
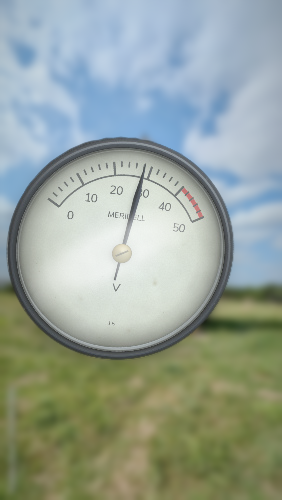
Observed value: 28,V
